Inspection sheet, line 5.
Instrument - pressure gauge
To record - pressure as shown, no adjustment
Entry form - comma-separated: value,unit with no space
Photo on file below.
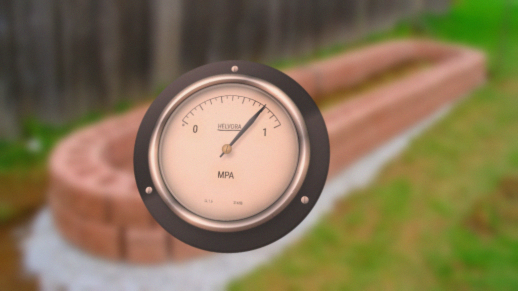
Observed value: 0.8,MPa
